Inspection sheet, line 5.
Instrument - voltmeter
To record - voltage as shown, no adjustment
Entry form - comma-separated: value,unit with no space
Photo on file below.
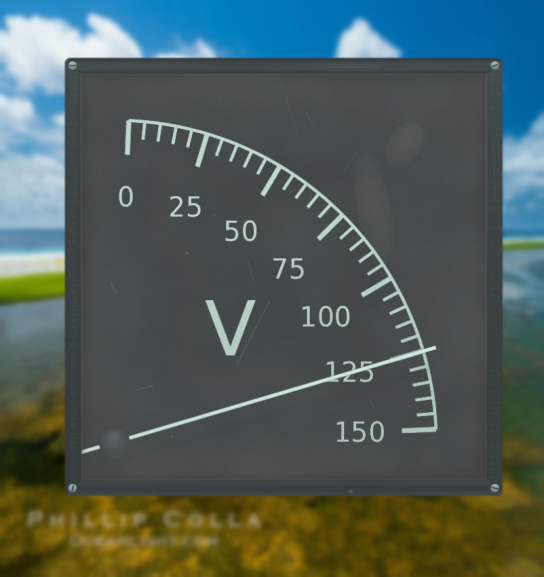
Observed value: 125,V
